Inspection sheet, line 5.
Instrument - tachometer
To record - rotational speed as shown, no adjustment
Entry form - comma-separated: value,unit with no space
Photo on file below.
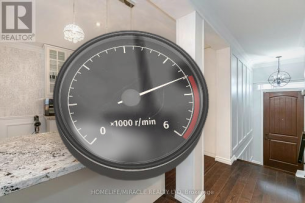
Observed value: 4600,rpm
